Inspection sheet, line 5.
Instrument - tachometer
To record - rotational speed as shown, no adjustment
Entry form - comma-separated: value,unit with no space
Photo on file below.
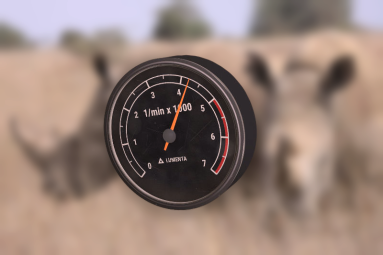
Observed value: 4250,rpm
